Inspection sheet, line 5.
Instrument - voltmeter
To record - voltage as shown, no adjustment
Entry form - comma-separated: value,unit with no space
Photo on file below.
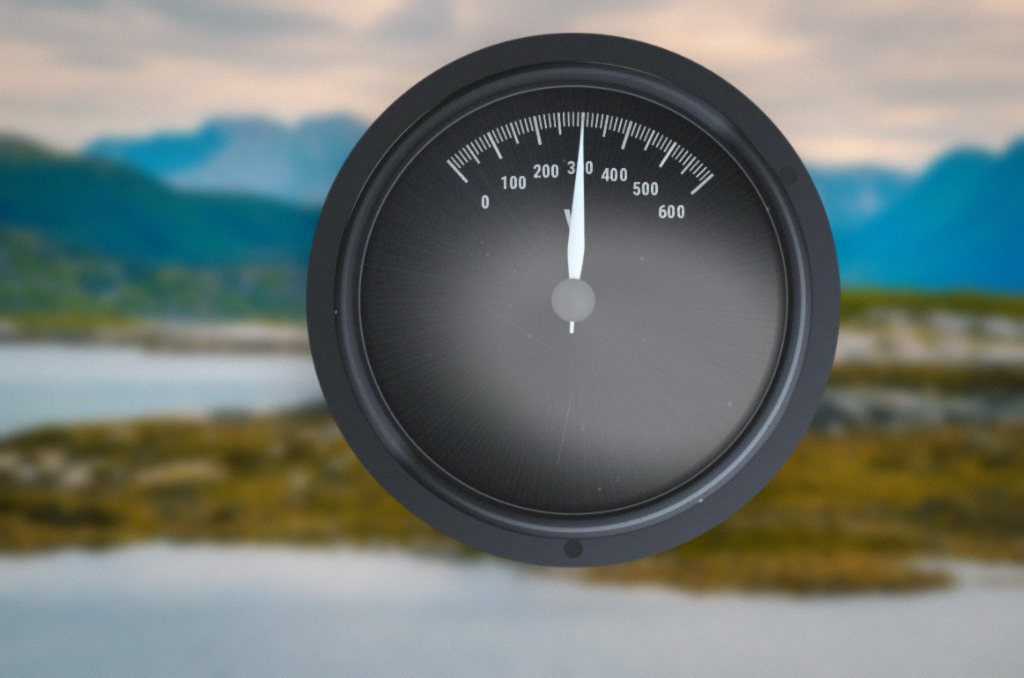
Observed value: 300,V
